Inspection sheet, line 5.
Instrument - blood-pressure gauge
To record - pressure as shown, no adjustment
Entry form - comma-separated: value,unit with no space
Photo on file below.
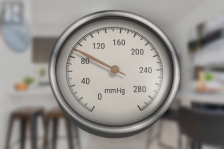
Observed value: 90,mmHg
